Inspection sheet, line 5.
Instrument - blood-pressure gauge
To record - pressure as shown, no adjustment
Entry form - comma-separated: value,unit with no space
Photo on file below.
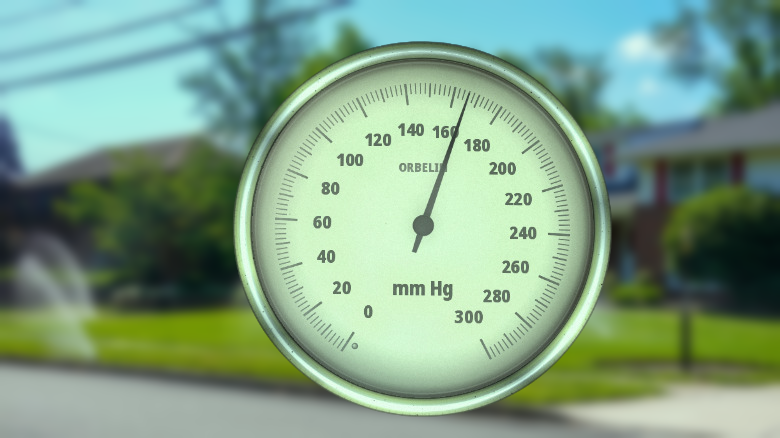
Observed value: 166,mmHg
